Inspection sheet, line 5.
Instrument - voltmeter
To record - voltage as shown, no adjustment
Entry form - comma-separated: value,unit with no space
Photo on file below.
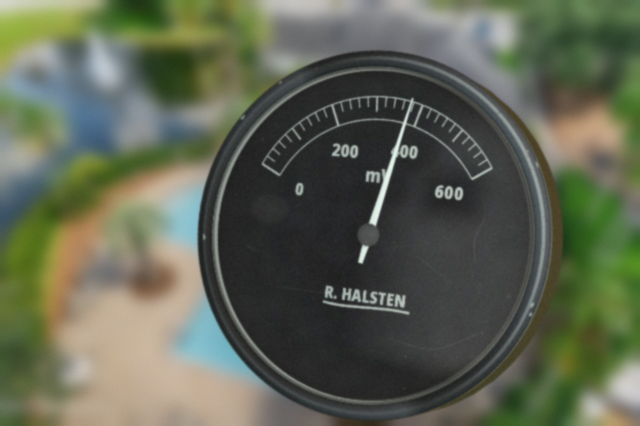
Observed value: 380,mV
